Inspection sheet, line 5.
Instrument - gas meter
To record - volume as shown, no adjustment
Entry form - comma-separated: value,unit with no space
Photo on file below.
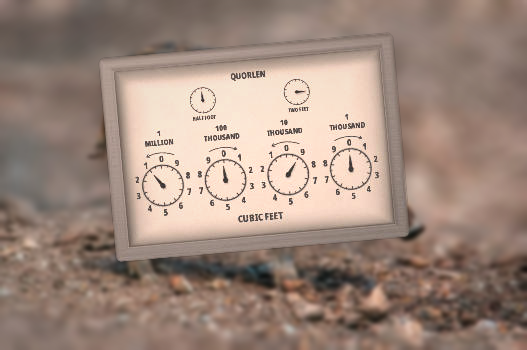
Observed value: 99000,ft³
